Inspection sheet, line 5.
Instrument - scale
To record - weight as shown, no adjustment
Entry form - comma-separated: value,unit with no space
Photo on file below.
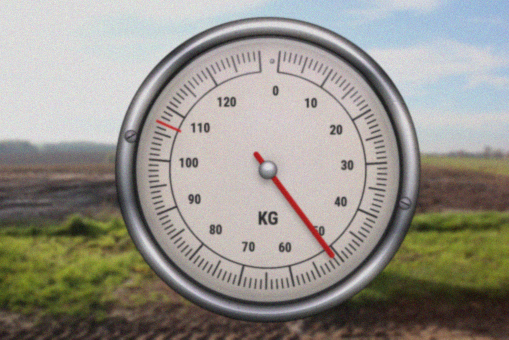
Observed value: 51,kg
